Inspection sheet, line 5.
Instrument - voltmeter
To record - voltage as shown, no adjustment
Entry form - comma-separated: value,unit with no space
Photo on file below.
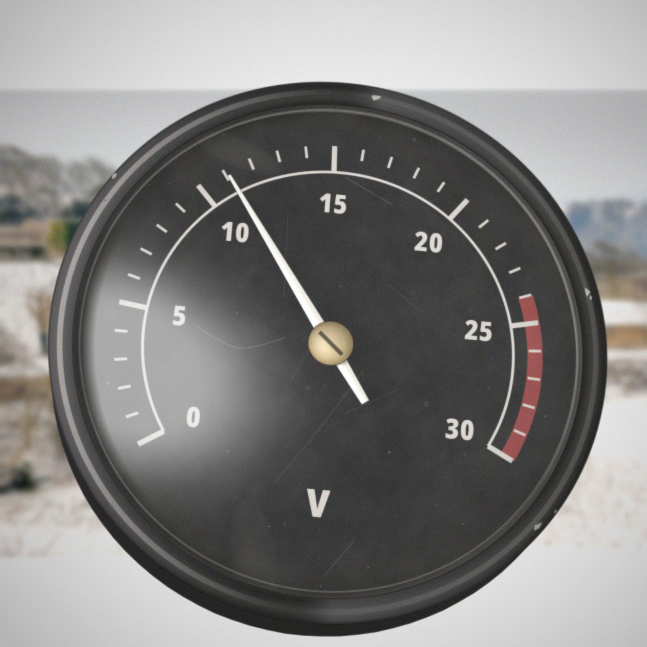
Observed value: 11,V
